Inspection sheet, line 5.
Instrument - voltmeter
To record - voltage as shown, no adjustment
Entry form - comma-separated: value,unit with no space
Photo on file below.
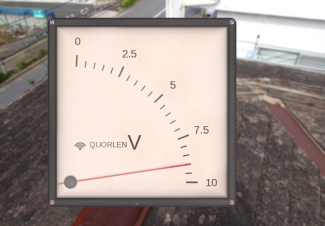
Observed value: 9,V
